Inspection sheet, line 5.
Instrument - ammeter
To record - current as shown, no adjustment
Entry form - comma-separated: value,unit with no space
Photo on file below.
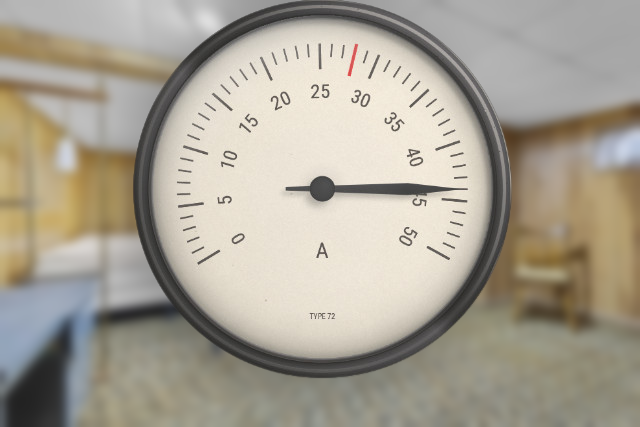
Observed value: 44,A
